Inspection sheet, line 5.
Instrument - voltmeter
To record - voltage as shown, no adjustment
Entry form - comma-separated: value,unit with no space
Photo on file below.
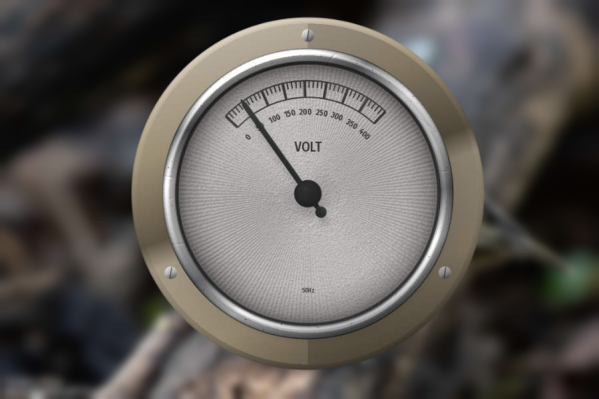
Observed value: 50,V
